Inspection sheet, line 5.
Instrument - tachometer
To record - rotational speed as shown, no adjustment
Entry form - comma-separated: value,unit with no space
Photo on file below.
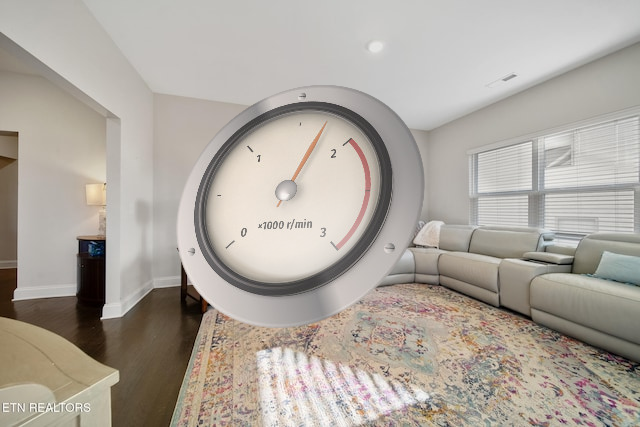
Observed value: 1750,rpm
